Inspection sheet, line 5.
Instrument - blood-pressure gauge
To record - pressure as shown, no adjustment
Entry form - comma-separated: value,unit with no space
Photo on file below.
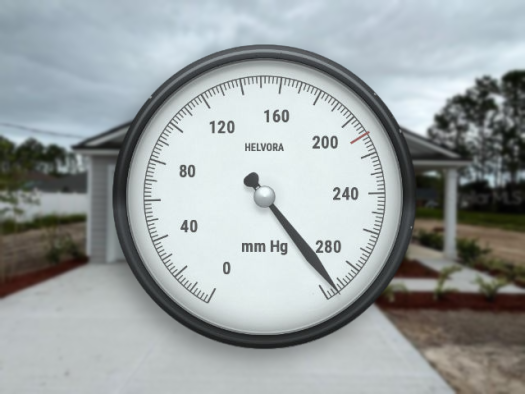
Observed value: 294,mmHg
